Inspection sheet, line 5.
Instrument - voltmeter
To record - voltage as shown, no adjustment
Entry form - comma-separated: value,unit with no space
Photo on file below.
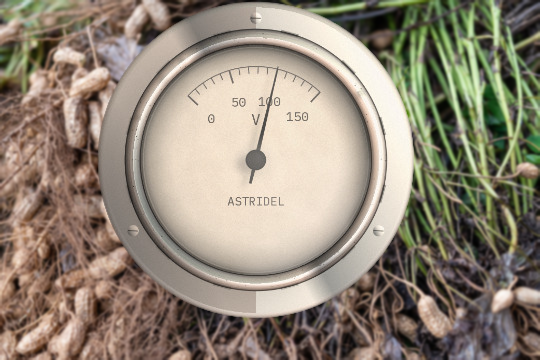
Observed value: 100,V
